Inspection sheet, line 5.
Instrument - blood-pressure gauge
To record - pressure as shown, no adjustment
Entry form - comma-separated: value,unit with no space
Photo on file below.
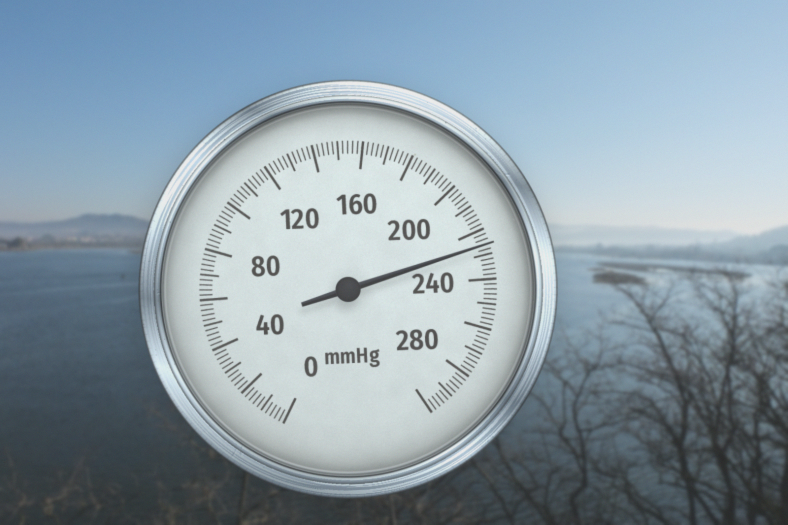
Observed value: 226,mmHg
